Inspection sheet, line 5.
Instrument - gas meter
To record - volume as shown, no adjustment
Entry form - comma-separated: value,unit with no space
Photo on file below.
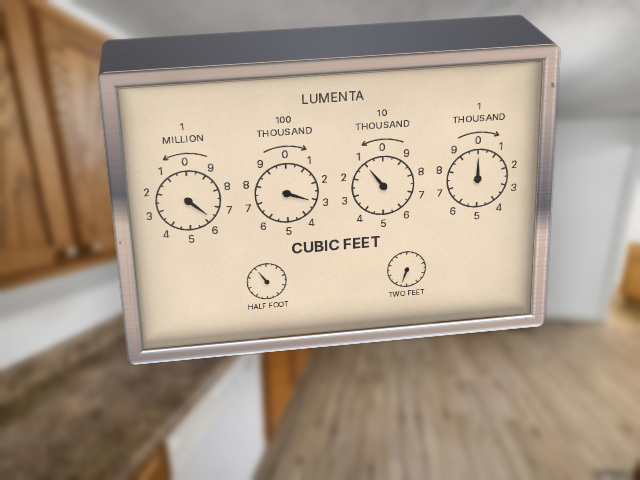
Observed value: 631000,ft³
